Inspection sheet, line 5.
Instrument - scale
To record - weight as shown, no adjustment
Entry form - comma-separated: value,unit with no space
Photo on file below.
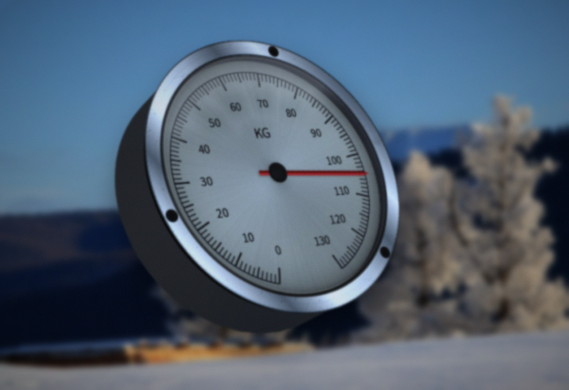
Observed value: 105,kg
